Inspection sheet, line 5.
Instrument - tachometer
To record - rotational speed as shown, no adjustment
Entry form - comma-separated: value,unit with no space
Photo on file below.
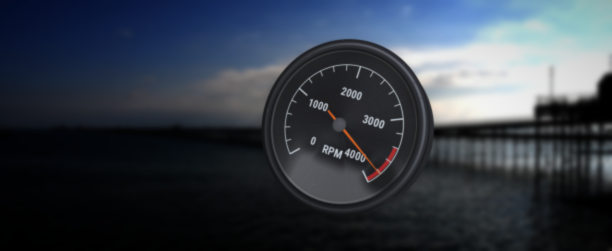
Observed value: 3800,rpm
